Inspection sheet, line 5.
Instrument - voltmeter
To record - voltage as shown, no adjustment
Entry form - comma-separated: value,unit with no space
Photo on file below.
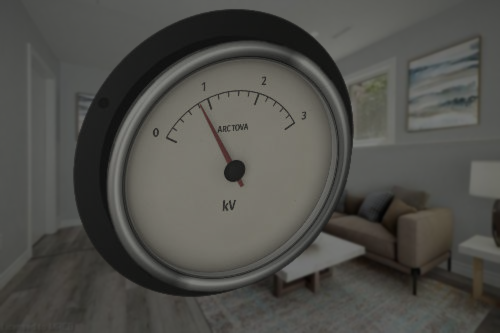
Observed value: 0.8,kV
